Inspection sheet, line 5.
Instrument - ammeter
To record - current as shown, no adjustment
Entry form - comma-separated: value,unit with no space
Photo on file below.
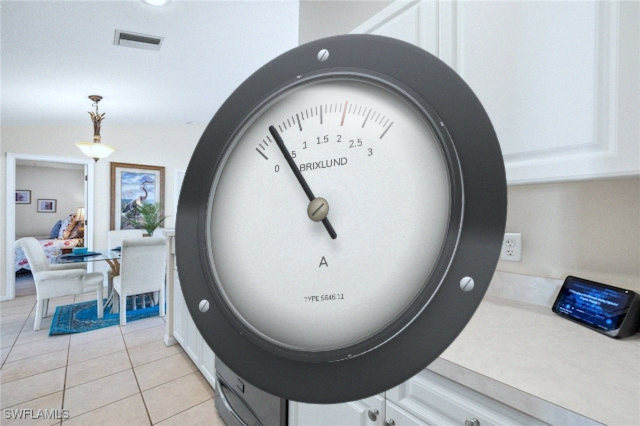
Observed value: 0.5,A
